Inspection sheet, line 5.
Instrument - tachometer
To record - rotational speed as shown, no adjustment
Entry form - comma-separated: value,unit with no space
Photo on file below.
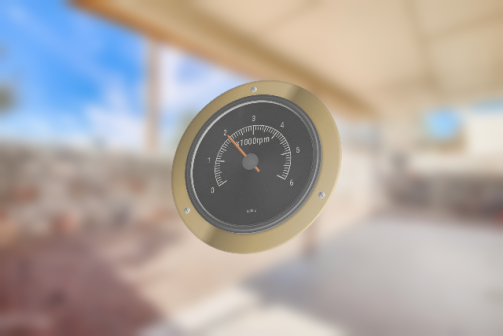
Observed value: 2000,rpm
